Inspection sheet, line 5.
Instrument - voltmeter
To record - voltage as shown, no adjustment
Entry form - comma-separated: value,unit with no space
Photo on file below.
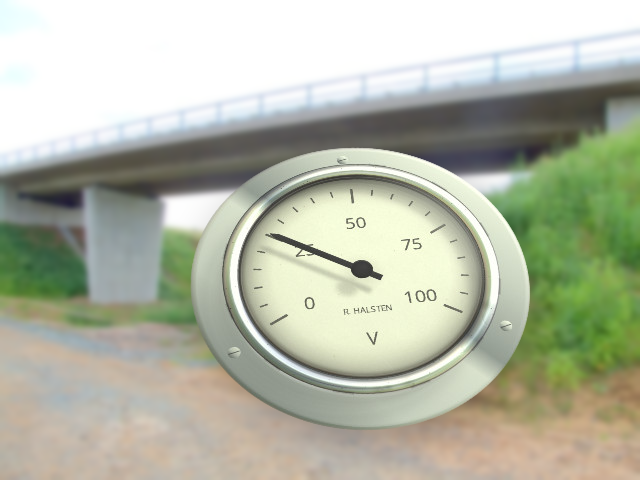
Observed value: 25,V
